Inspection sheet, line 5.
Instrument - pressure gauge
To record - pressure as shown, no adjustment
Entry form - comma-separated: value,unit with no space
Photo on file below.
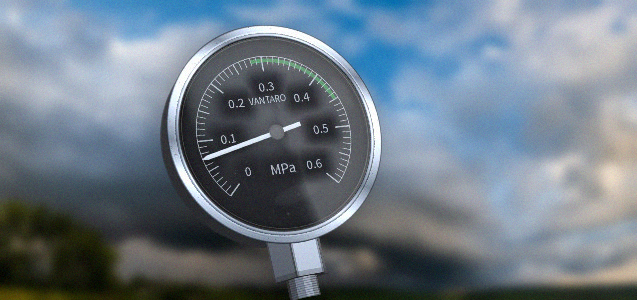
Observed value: 0.07,MPa
